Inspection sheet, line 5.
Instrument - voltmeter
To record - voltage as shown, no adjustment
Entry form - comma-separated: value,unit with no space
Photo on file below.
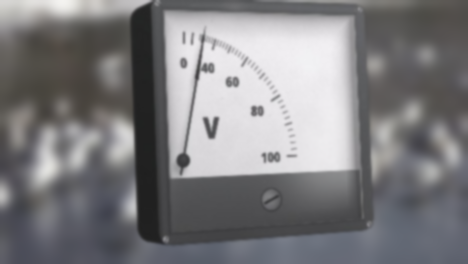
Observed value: 30,V
